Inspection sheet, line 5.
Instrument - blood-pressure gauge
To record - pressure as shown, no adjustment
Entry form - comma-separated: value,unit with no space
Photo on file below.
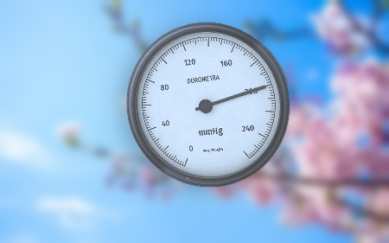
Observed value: 200,mmHg
